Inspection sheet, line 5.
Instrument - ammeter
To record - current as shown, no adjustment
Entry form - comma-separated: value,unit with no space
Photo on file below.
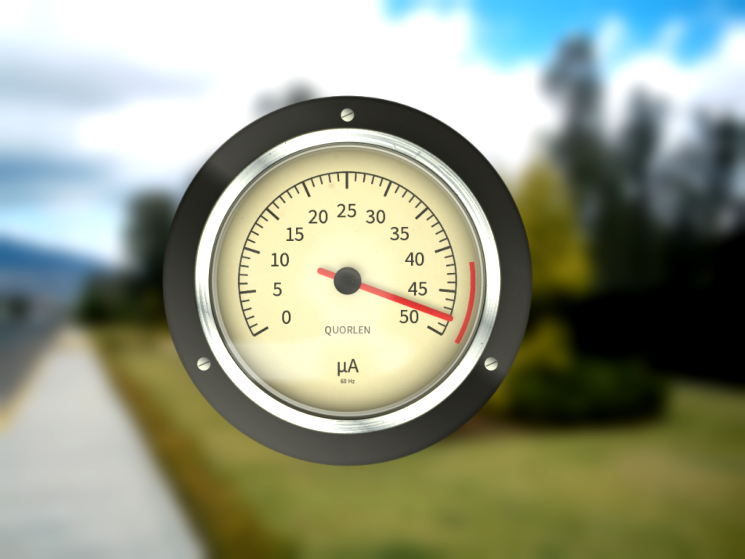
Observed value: 48,µA
